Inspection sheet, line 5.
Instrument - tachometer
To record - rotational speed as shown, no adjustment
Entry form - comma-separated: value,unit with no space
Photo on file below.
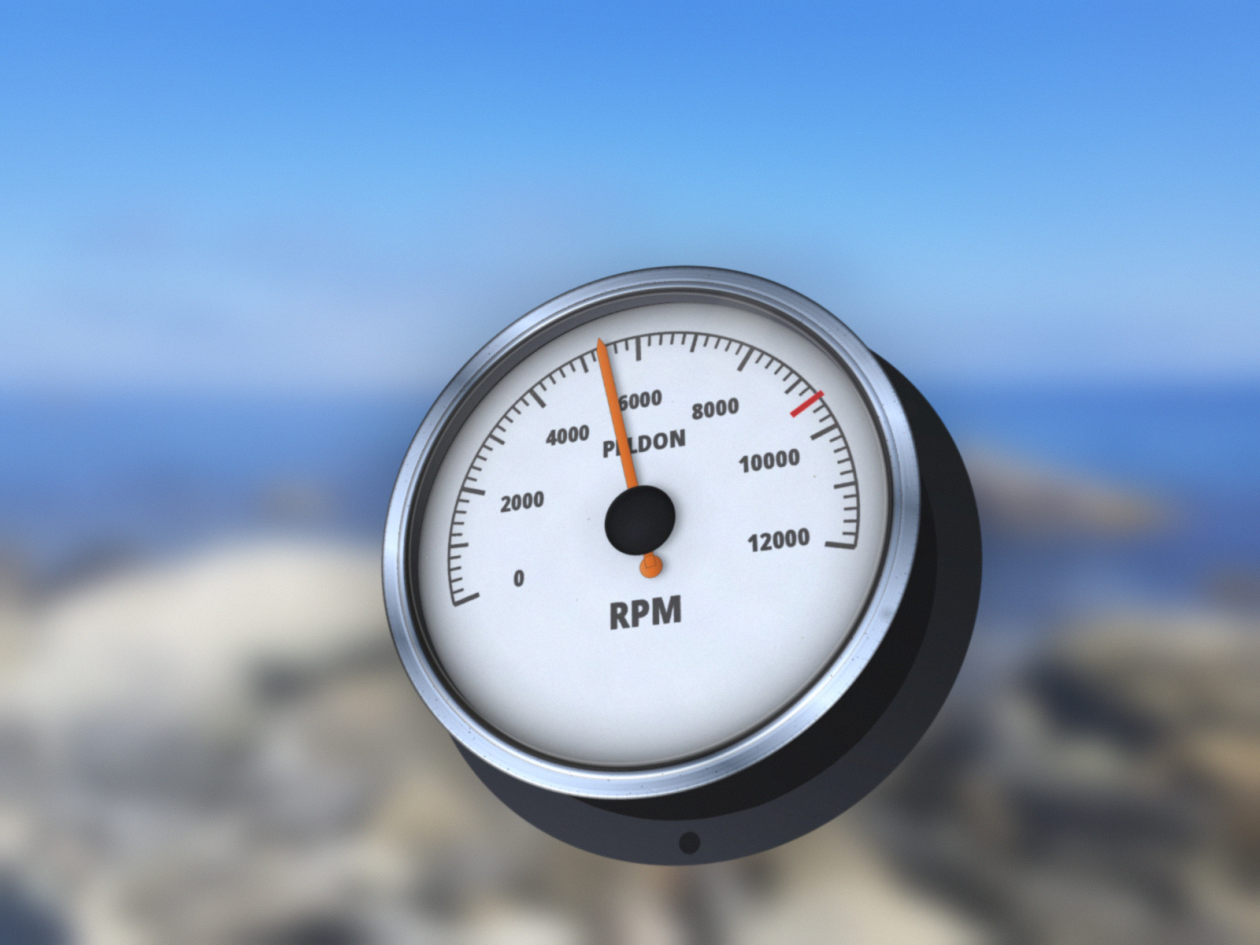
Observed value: 5400,rpm
